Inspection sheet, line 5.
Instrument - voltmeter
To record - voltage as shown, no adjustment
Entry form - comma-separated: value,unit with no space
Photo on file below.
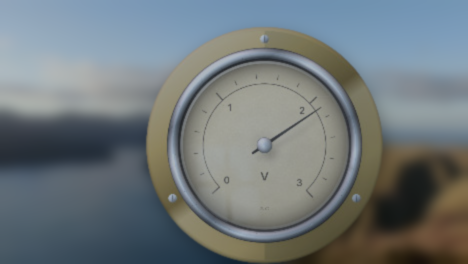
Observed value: 2.1,V
